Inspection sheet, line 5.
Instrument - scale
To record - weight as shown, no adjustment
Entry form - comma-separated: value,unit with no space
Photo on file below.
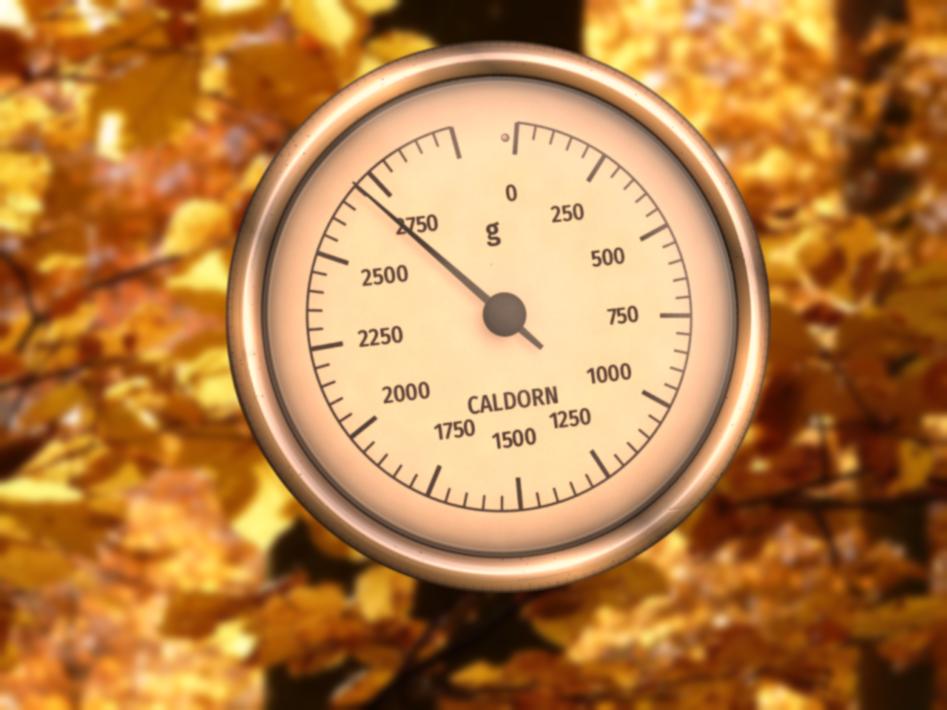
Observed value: 2700,g
